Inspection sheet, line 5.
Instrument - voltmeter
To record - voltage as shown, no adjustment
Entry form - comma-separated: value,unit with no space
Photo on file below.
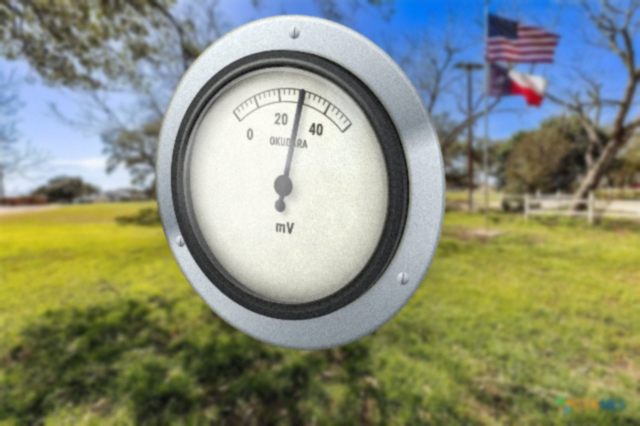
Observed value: 30,mV
